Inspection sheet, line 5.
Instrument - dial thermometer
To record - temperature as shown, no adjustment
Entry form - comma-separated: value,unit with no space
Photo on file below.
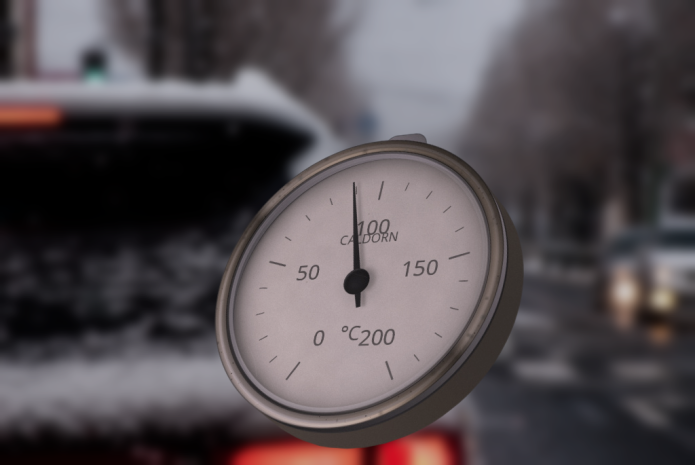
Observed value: 90,°C
